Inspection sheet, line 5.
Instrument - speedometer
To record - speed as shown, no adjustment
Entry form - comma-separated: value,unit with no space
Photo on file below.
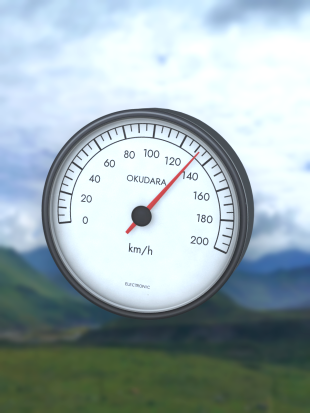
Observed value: 132.5,km/h
